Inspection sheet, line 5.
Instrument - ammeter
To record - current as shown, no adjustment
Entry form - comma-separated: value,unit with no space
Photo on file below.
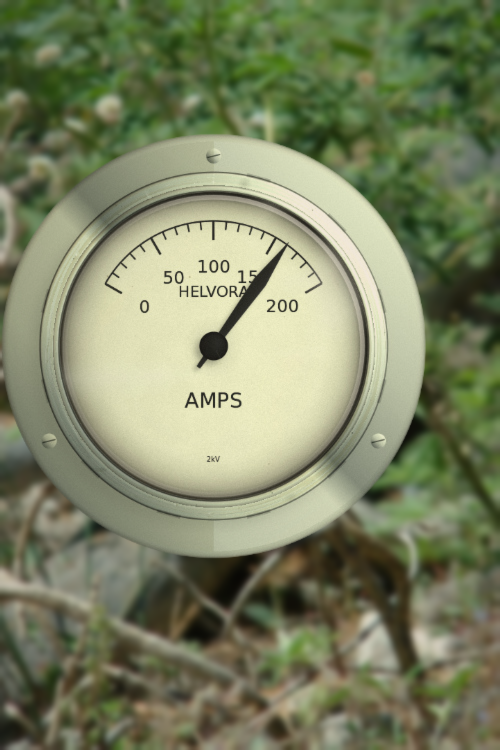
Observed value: 160,A
